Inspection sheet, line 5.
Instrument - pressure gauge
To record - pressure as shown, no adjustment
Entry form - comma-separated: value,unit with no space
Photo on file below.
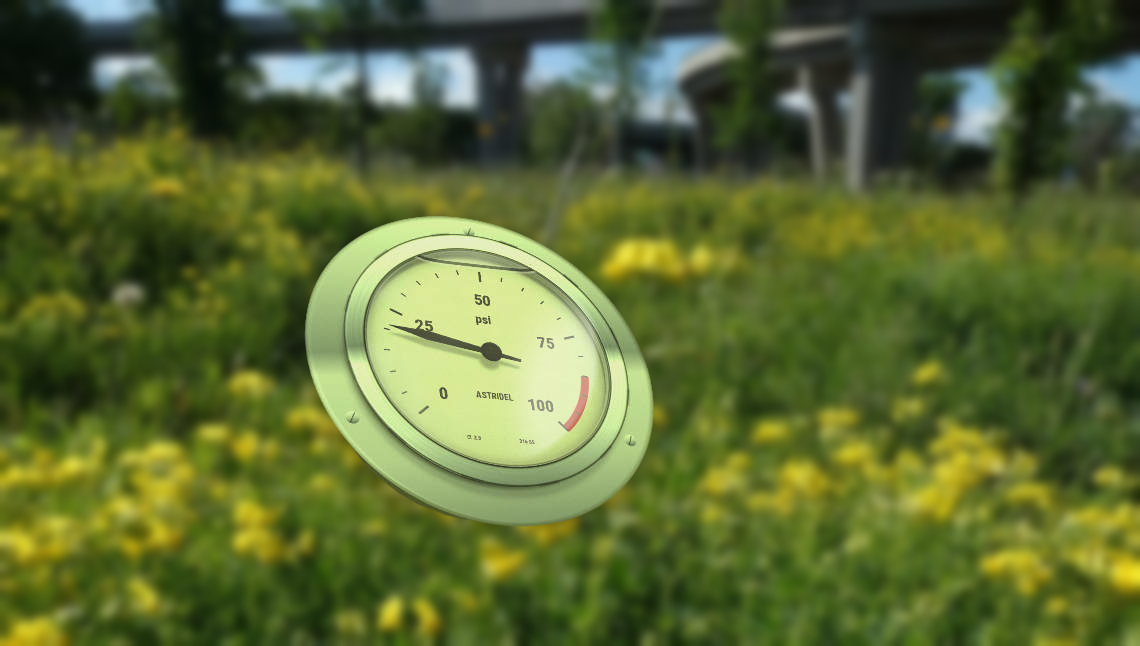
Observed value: 20,psi
